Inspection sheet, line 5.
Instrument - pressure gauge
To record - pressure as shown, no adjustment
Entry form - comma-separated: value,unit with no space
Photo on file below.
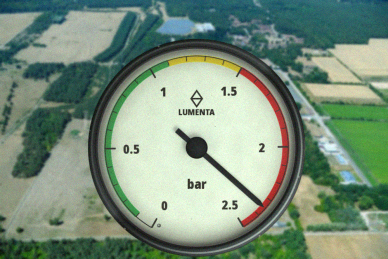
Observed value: 2.35,bar
